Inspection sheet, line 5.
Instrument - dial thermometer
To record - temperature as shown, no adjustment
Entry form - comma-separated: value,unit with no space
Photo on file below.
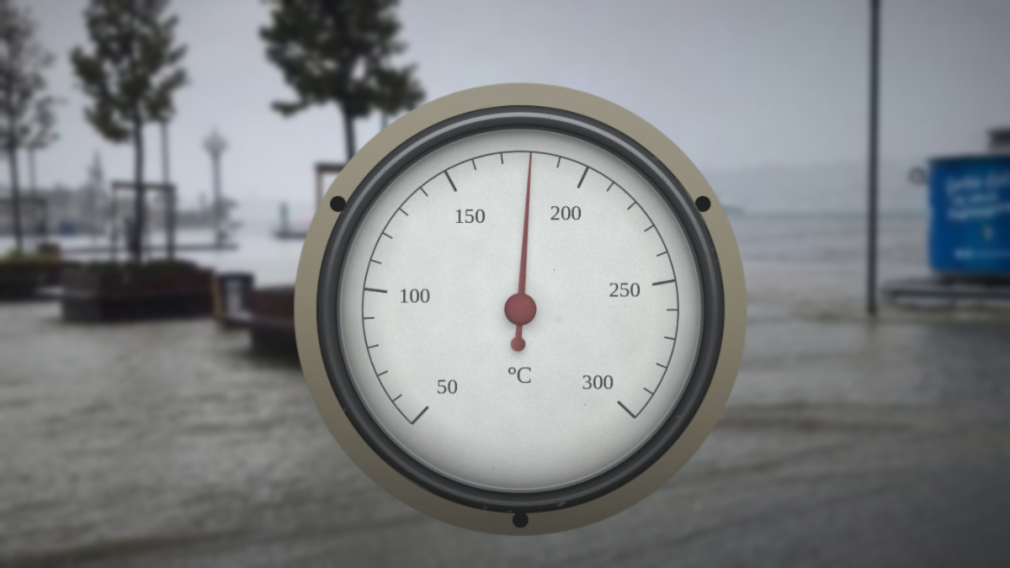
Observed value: 180,°C
